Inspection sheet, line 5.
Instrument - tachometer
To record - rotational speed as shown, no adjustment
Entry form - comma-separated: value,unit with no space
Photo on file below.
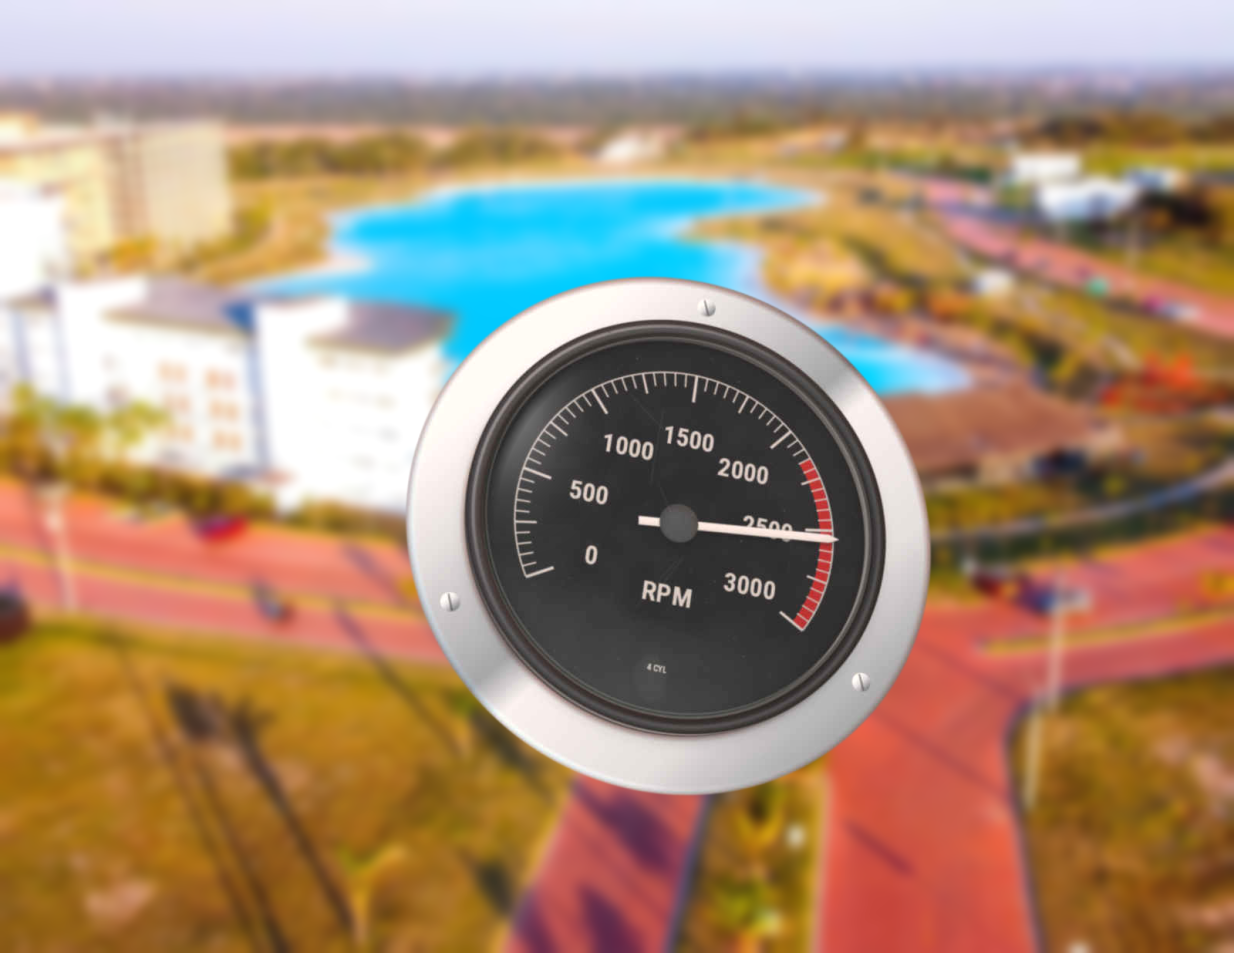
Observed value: 2550,rpm
